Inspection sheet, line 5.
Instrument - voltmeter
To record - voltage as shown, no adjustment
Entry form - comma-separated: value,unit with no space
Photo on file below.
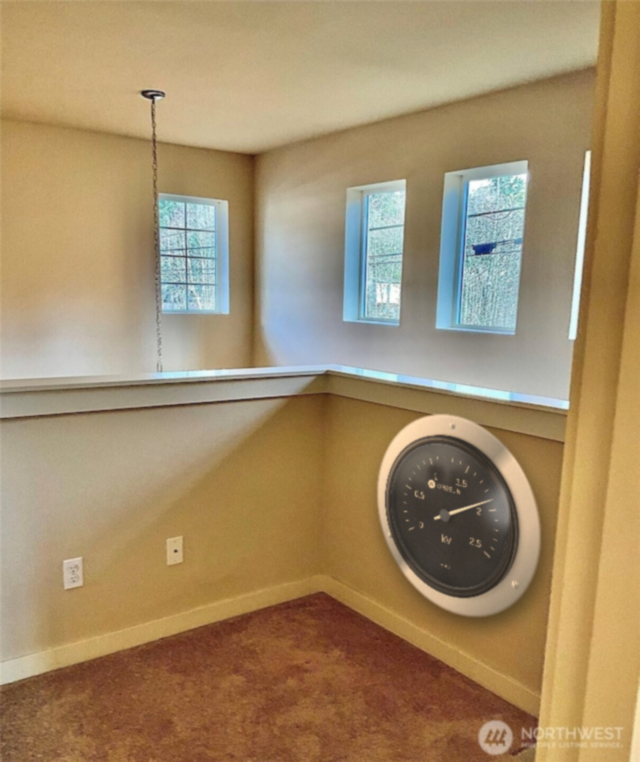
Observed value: 1.9,kV
